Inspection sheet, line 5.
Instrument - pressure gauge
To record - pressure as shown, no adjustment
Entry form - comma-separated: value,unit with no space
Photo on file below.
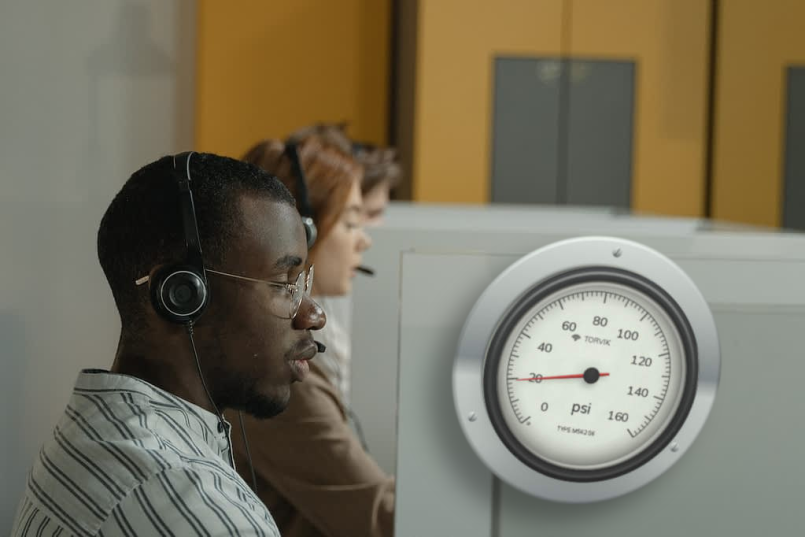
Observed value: 20,psi
